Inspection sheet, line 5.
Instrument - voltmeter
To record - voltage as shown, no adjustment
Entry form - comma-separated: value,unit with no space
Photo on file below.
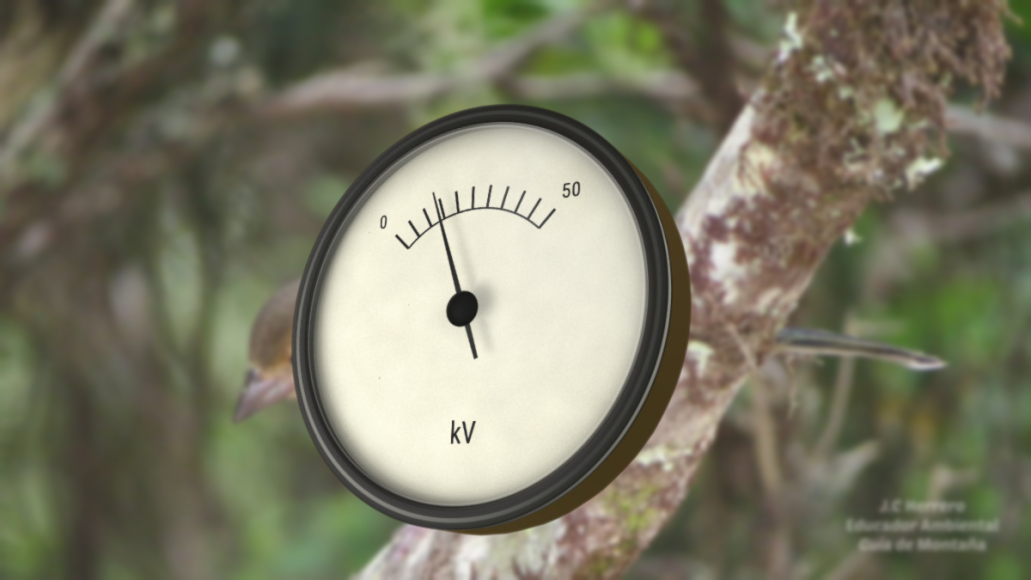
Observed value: 15,kV
